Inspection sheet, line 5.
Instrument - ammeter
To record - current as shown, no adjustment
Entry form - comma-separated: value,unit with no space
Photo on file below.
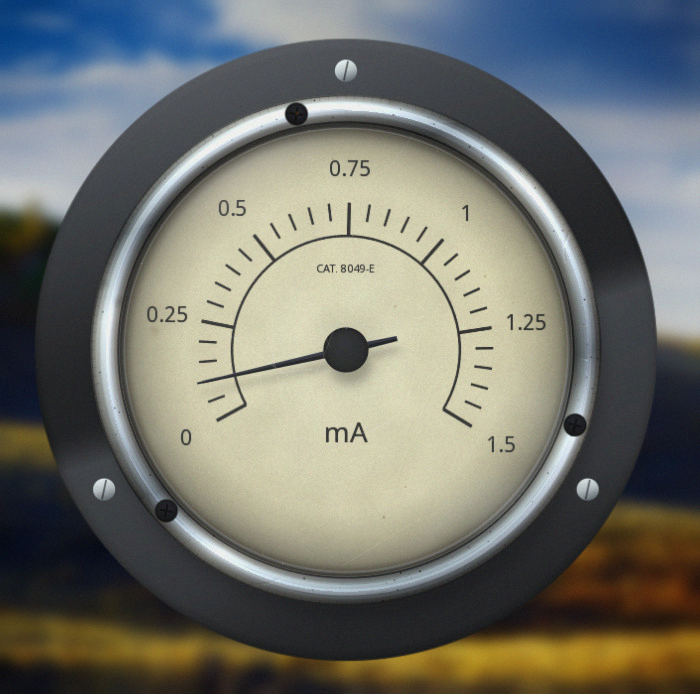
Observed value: 0.1,mA
